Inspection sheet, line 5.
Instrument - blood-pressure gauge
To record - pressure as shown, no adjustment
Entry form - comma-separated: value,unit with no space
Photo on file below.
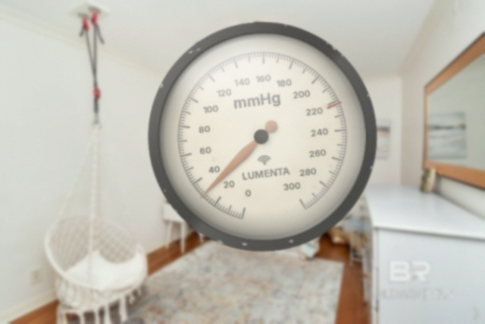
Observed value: 30,mmHg
